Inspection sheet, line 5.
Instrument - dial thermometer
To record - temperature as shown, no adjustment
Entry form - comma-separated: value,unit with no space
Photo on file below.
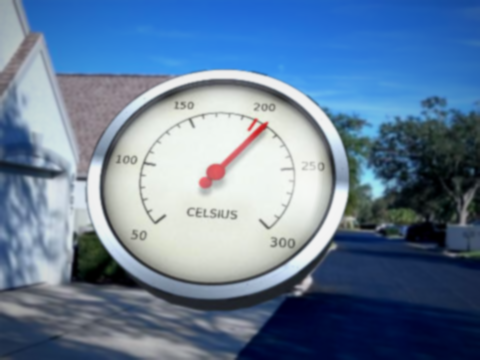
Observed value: 210,°C
